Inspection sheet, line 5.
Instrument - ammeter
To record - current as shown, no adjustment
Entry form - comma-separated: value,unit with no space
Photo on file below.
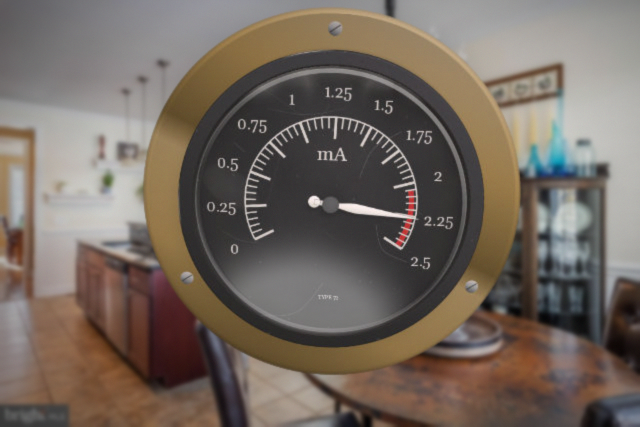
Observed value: 2.25,mA
